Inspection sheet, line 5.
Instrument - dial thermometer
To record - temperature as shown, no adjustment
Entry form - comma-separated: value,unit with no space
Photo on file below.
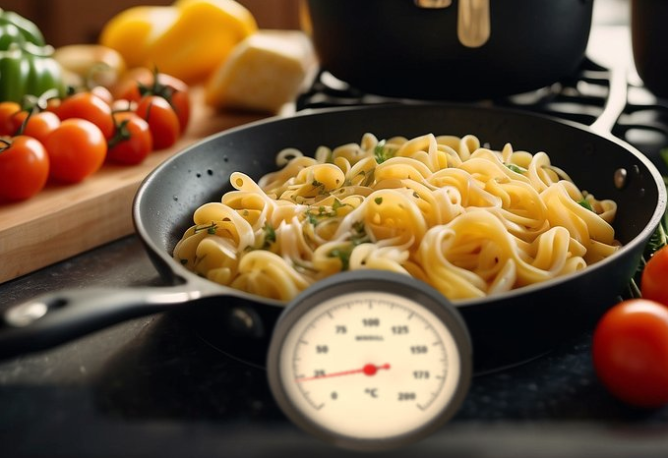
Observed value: 25,°C
